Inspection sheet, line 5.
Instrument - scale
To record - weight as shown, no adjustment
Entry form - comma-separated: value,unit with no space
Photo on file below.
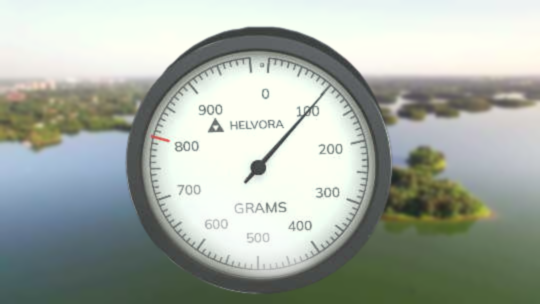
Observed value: 100,g
